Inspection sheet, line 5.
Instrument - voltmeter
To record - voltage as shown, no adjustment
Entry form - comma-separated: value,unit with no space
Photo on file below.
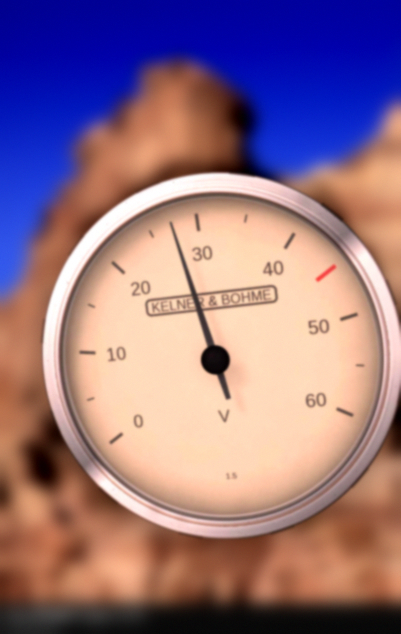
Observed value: 27.5,V
